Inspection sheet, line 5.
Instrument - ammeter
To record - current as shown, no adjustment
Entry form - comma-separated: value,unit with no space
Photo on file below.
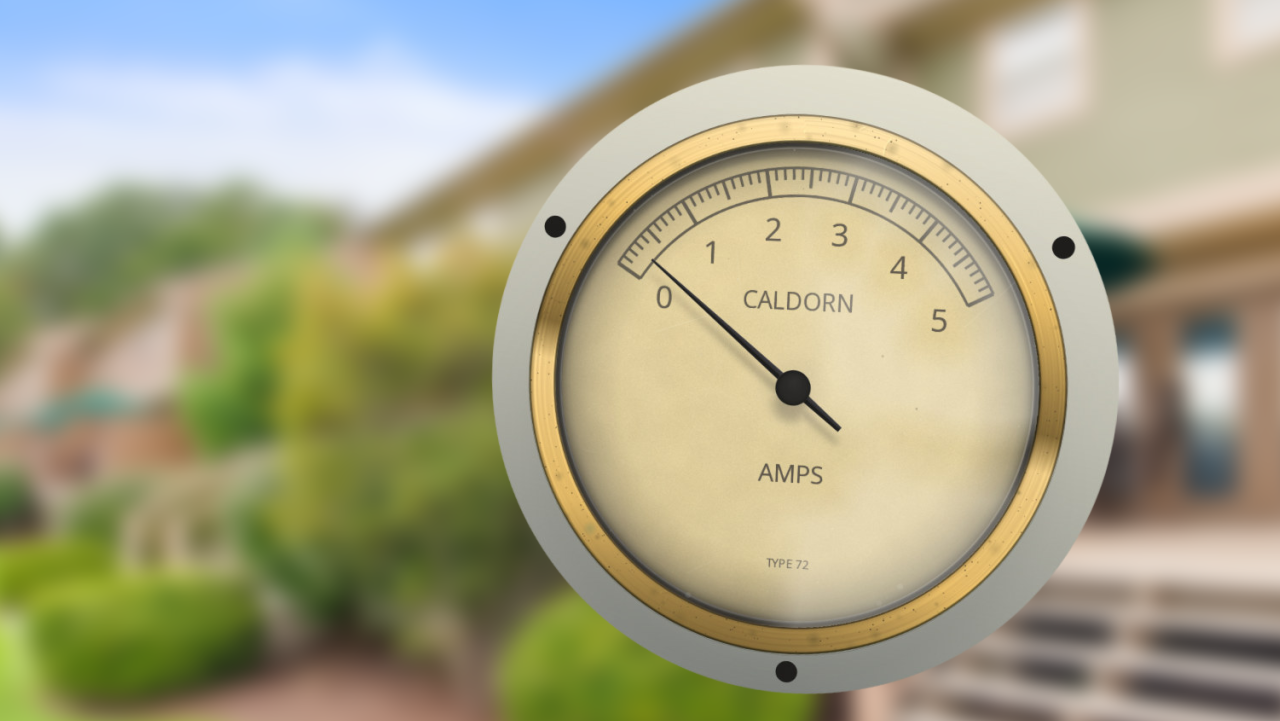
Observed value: 0.3,A
